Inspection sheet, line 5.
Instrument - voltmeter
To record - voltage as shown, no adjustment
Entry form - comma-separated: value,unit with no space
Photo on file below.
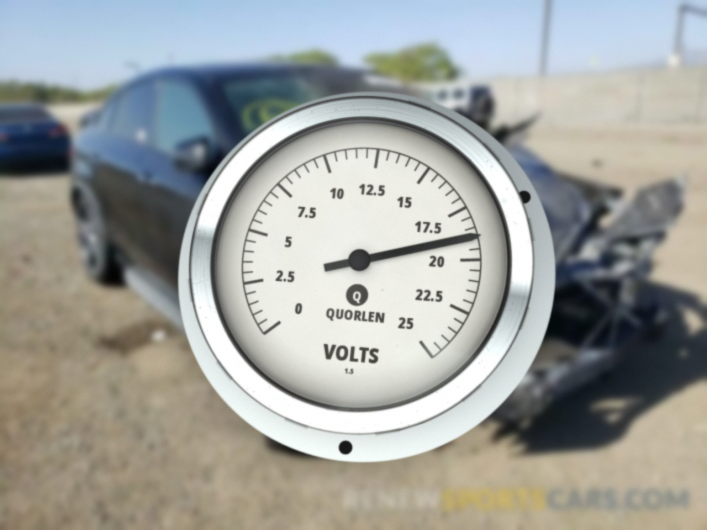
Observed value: 19,V
